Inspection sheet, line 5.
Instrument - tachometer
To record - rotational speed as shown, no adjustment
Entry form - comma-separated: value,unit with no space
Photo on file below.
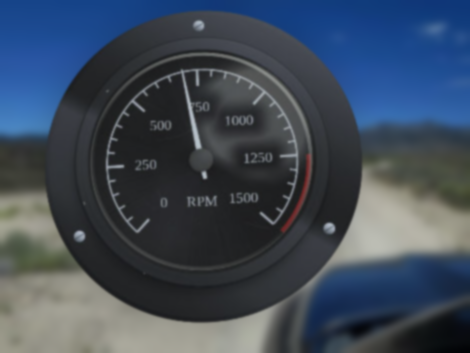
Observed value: 700,rpm
